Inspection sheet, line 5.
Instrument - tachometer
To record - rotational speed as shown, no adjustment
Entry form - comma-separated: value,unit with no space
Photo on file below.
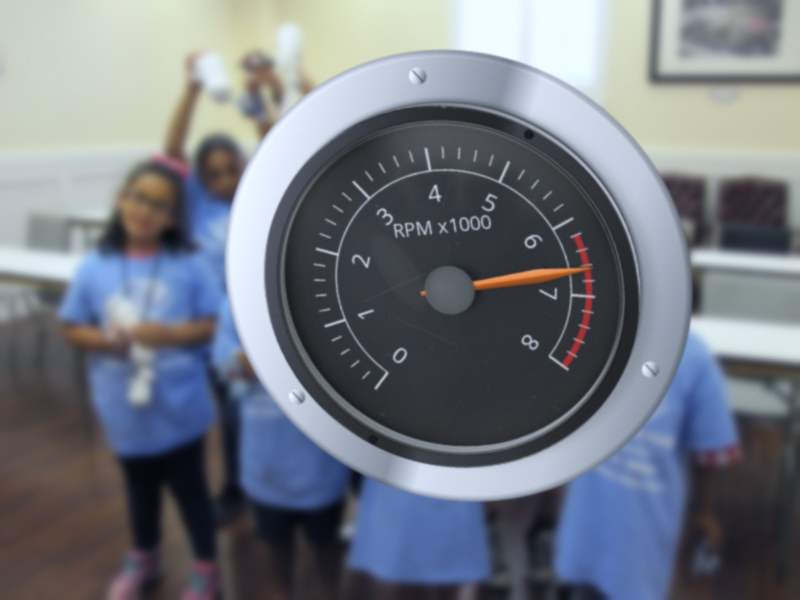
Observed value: 6600,rpm
